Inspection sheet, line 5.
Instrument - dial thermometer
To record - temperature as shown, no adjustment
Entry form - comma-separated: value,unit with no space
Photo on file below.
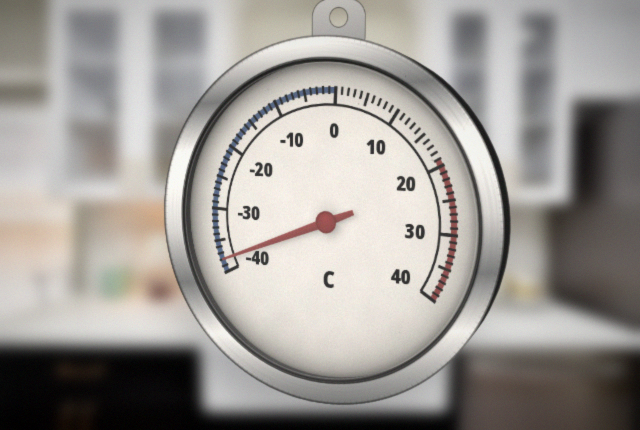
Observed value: -38,°C
